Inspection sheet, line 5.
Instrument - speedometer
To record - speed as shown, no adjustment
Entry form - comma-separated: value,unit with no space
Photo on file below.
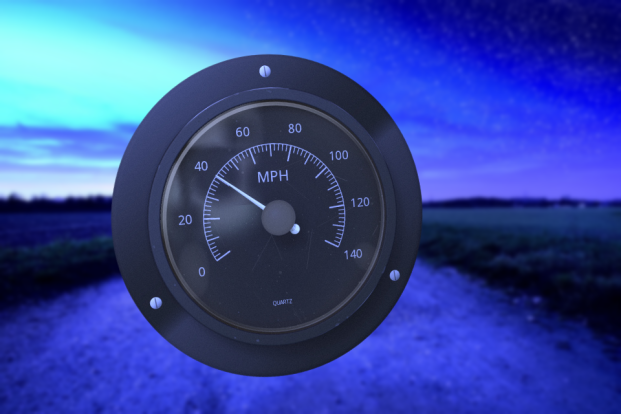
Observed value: 40,mph
